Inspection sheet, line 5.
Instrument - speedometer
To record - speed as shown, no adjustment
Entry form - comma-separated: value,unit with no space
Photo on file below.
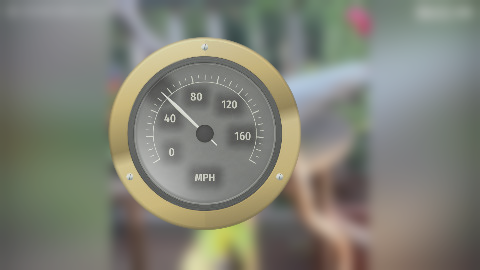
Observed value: 55,mph
